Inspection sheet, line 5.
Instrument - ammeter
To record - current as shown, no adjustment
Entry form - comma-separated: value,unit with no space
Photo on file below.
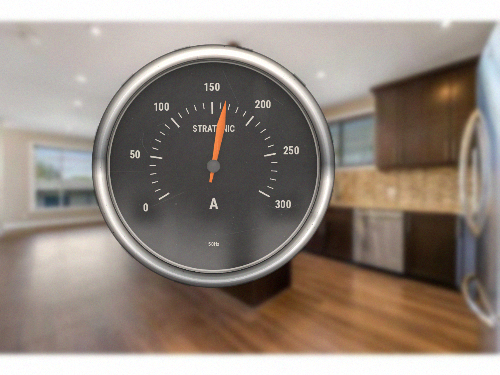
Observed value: 165,A
